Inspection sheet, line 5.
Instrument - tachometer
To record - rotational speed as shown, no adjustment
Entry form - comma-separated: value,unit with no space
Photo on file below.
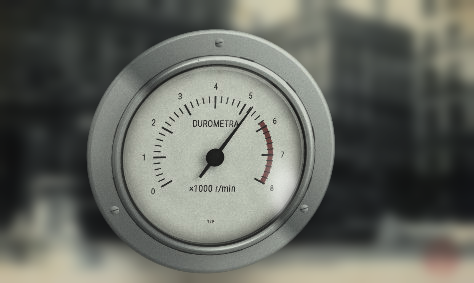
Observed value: 5200,rpm
